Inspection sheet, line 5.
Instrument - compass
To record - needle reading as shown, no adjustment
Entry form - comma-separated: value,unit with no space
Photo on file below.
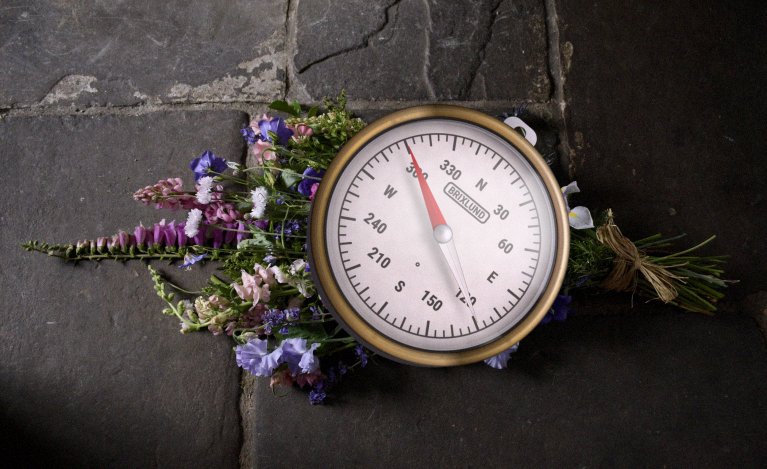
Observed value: 300,°
